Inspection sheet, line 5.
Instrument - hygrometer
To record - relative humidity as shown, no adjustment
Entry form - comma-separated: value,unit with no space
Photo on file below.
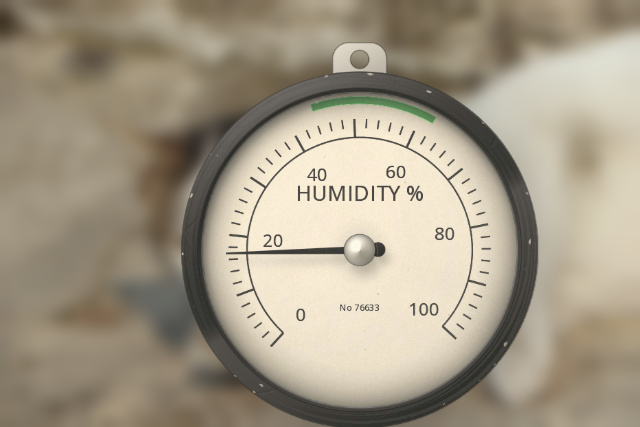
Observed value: 17,%
